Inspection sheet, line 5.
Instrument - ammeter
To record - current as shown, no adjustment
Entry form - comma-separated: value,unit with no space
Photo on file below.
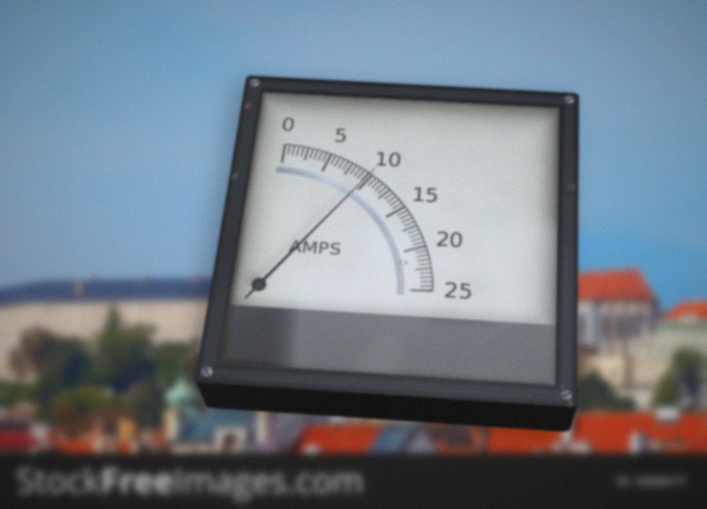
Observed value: 10,A
